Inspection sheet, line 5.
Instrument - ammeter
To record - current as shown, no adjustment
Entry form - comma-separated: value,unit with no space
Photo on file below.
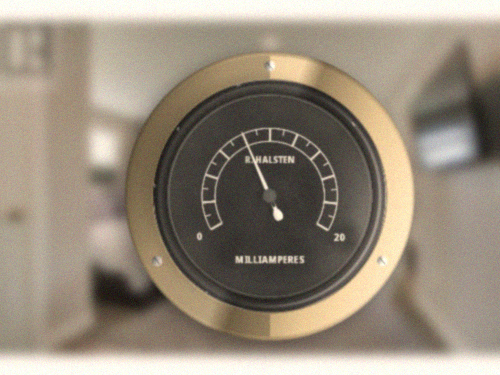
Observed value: 8,mA
